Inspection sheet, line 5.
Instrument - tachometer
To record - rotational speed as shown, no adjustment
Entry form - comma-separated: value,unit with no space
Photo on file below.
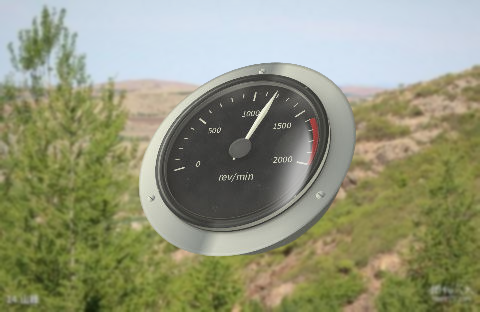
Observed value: 1200,rpm
